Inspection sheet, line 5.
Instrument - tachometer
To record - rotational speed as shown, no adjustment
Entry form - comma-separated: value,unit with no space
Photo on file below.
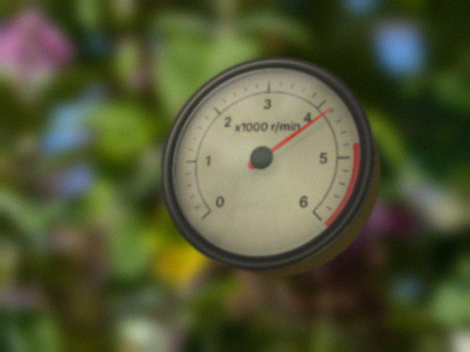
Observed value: 4200,rpm
